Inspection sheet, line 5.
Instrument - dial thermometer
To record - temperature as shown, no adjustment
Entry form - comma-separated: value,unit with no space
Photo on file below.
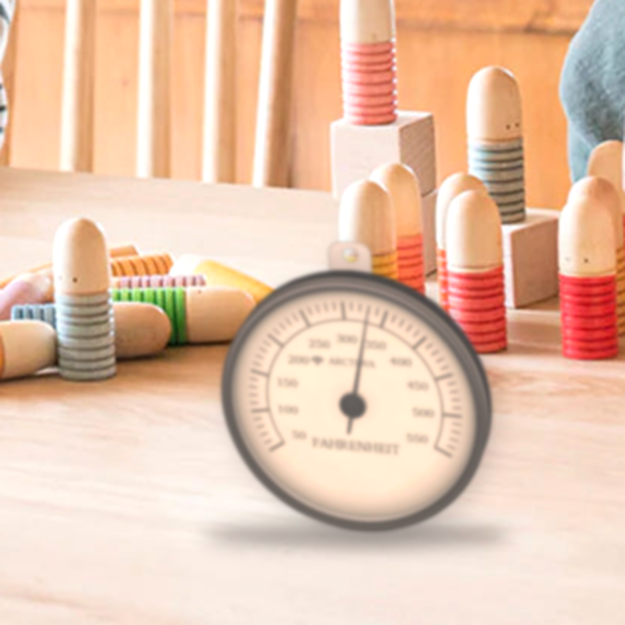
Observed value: 330,°F
